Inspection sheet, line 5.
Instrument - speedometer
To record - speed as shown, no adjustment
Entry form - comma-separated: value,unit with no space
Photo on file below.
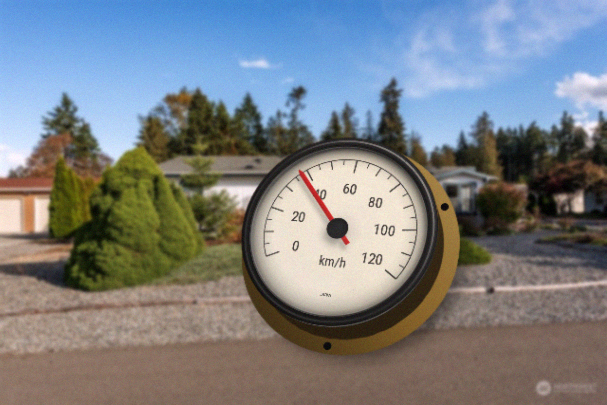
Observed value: 37.5,km/h
